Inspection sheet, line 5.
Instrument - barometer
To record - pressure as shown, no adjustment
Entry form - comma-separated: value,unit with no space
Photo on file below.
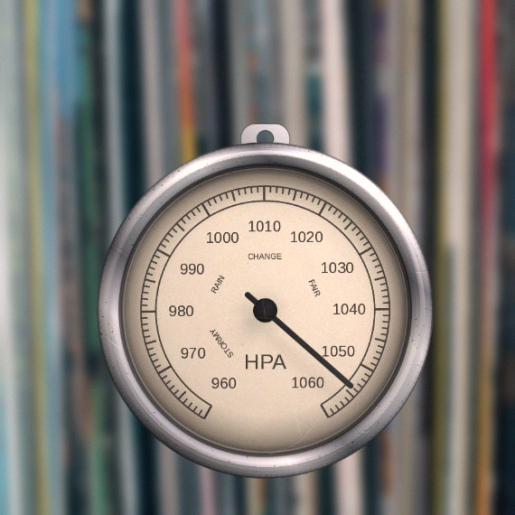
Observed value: 1054,hPa
